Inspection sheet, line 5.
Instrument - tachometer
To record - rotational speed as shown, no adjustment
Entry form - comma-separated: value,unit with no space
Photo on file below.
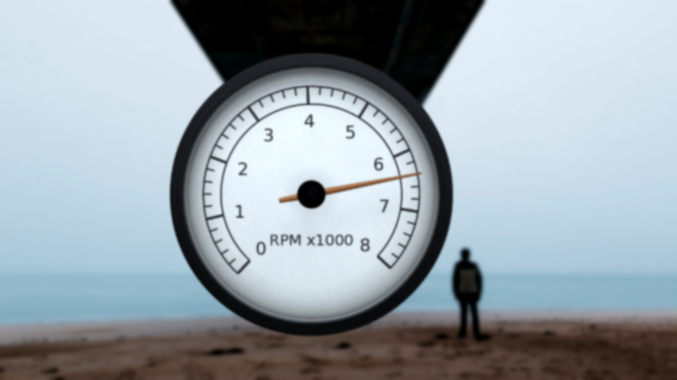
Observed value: 6400,rpm
